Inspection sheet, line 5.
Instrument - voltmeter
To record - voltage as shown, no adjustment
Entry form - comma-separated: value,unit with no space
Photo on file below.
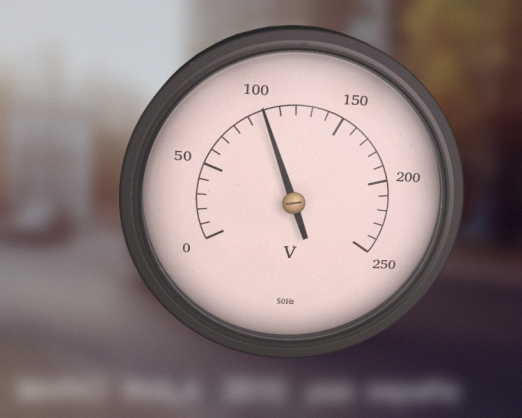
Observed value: 100,V
